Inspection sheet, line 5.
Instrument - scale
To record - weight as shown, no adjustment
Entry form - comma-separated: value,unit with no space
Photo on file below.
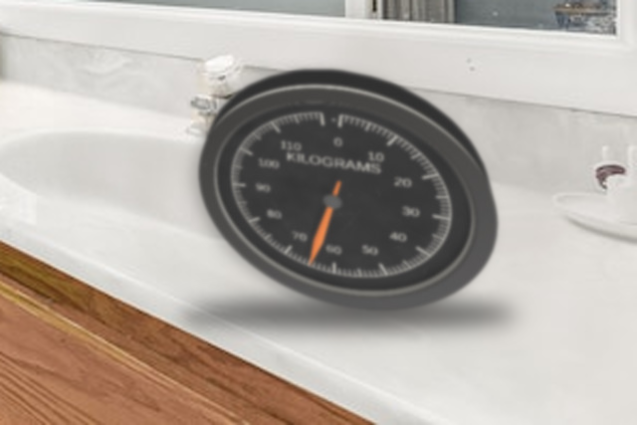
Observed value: 65,kg
